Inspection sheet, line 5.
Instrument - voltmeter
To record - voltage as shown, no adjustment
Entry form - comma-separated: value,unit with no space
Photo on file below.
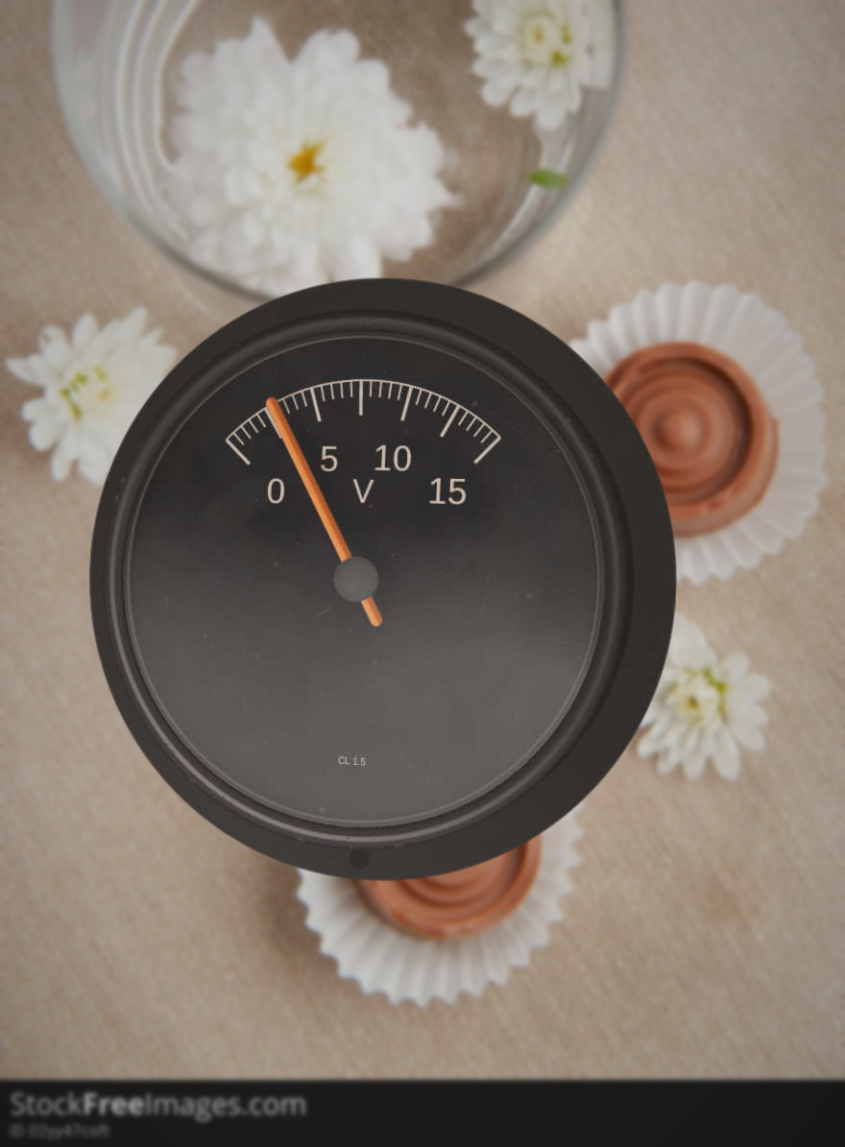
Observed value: 3,V
